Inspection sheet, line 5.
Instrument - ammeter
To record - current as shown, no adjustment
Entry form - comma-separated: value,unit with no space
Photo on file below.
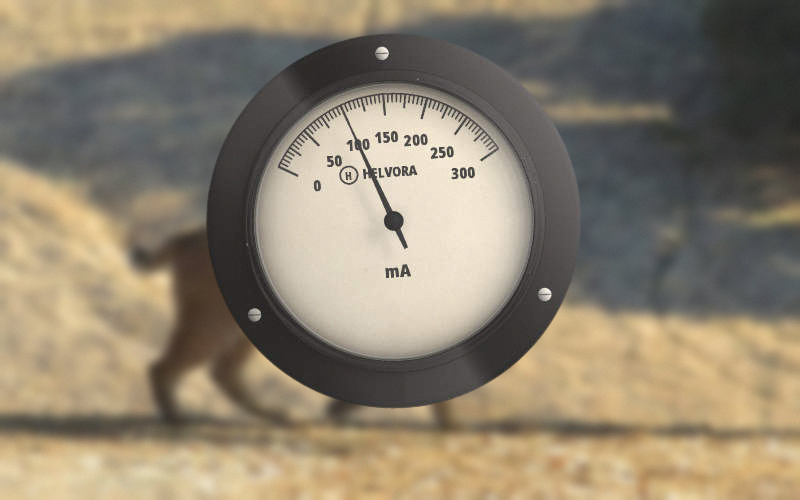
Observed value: 100,mA
